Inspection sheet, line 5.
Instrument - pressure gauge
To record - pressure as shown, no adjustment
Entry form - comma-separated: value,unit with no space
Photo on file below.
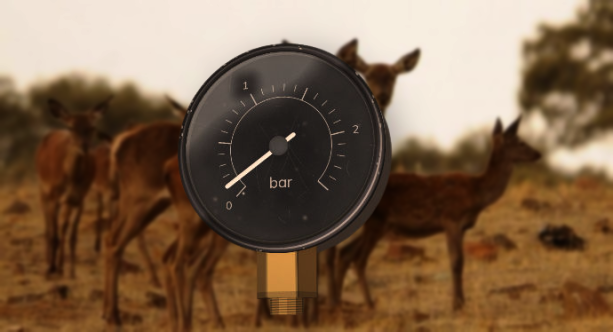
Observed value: 0.1,bar
